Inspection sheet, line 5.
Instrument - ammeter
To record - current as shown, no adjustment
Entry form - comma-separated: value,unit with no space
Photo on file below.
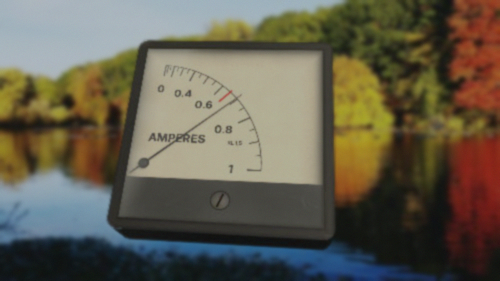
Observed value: 0.7,A
